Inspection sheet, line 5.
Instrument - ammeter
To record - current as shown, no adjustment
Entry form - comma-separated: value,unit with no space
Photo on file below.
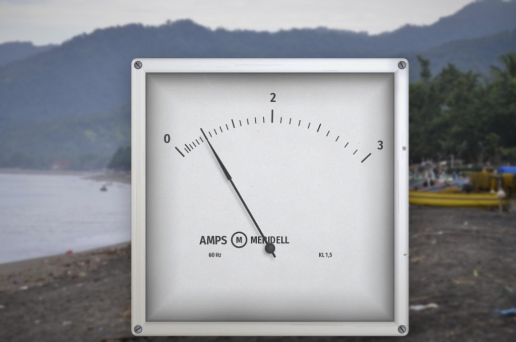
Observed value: 1,A
